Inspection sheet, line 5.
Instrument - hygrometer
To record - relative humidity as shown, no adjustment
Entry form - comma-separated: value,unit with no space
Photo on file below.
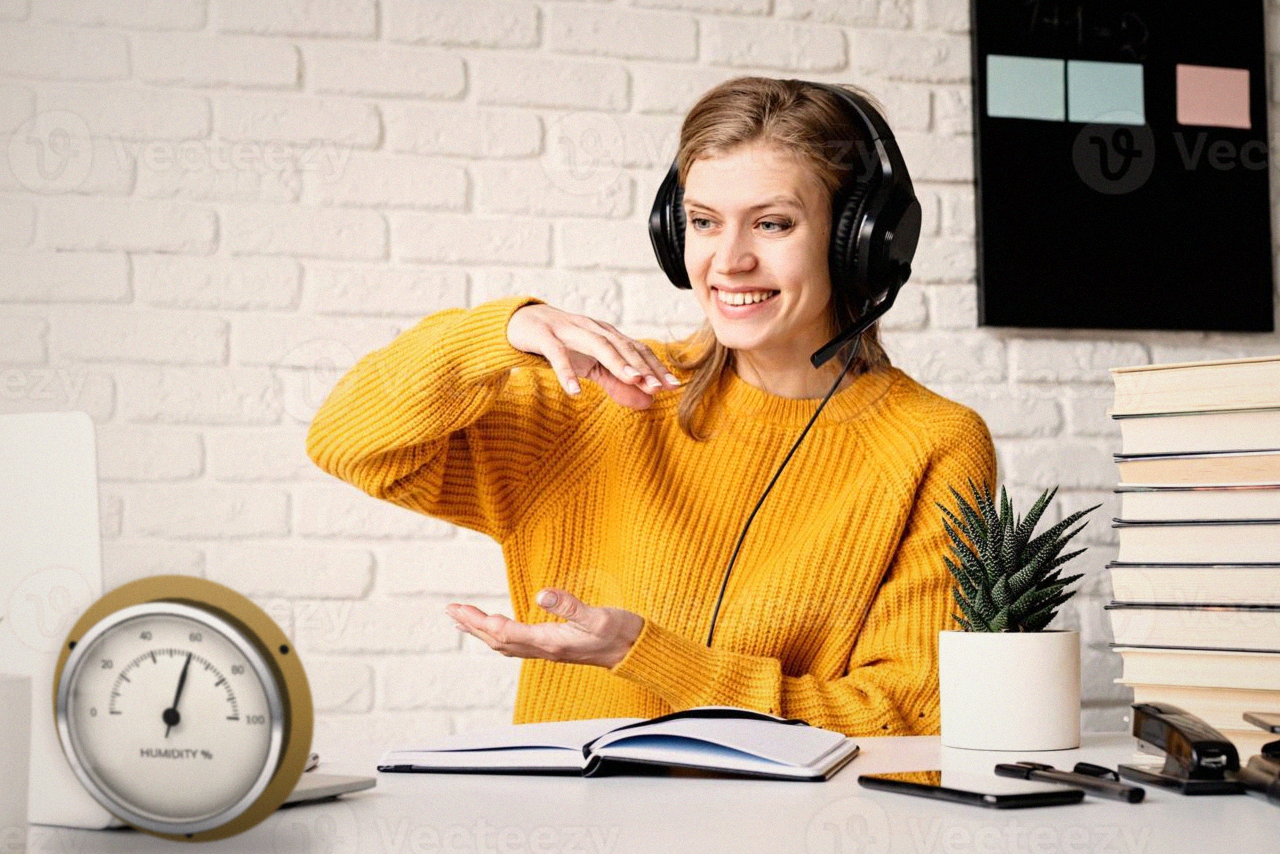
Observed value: 60,%
